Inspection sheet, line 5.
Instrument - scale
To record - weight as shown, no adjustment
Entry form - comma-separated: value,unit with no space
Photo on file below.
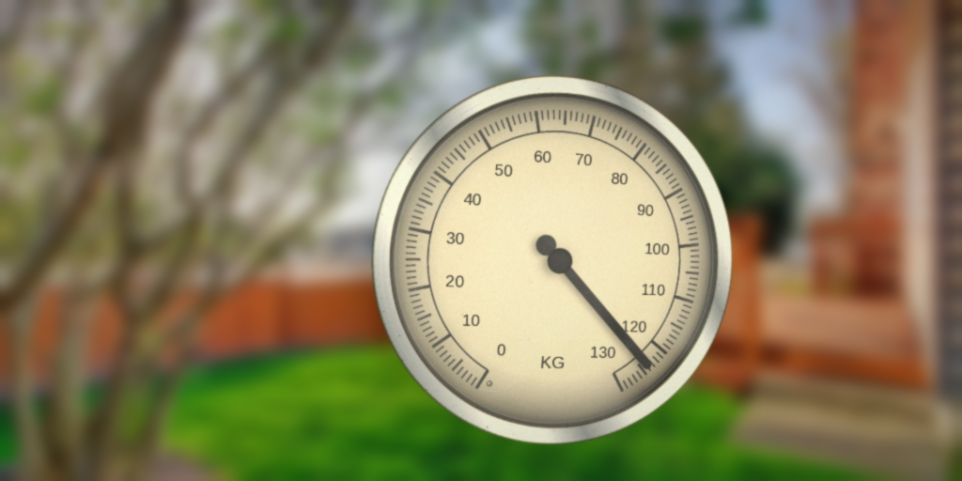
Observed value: 124,kg
